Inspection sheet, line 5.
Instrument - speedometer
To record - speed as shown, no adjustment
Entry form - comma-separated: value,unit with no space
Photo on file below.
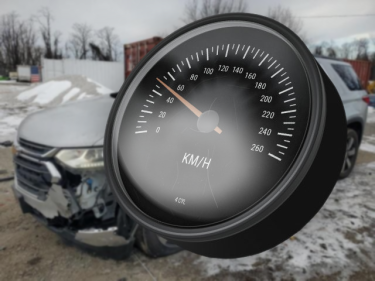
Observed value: 50,km/h
